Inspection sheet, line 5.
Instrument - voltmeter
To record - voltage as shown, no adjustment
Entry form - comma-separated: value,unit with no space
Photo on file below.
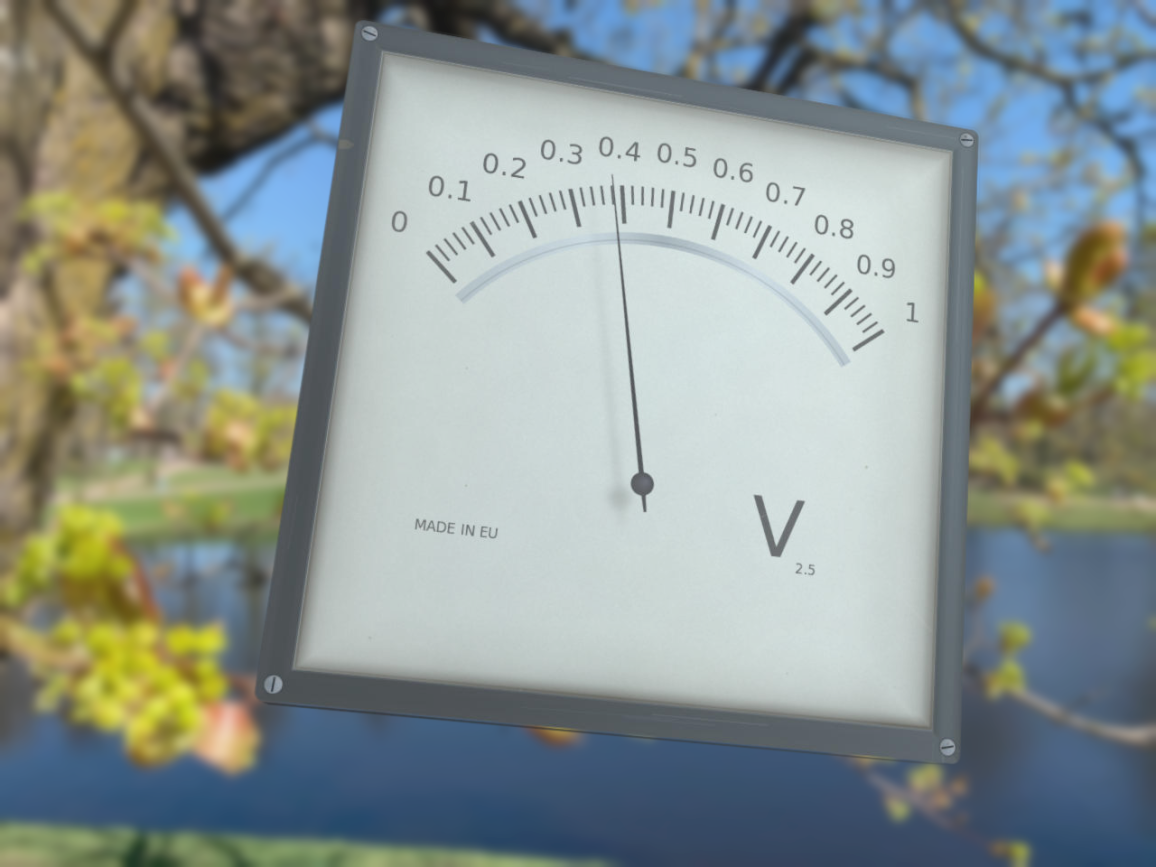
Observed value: 0.38,V
